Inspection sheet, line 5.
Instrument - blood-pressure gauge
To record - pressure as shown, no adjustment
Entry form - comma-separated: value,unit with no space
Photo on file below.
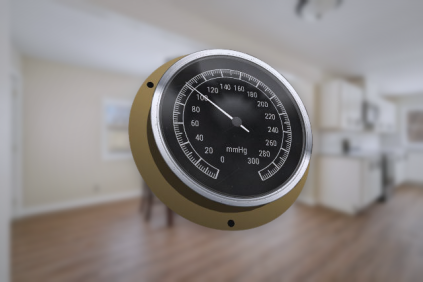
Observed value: 100,mmHg
